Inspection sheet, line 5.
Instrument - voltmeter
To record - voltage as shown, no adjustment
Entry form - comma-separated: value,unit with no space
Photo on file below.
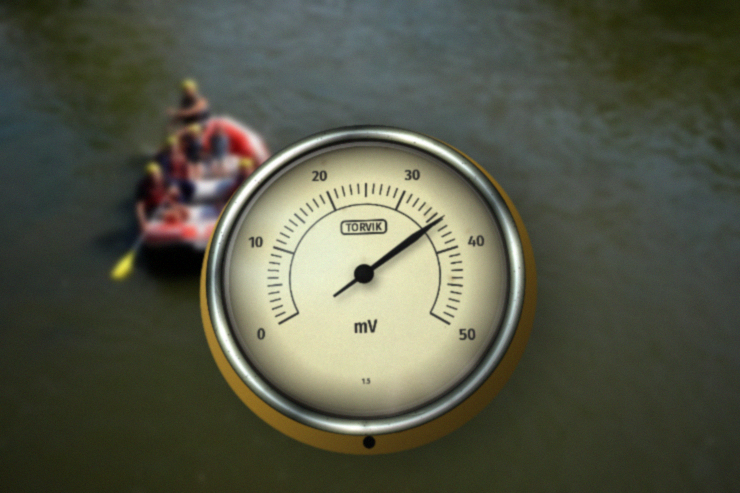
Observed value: 36,mV
